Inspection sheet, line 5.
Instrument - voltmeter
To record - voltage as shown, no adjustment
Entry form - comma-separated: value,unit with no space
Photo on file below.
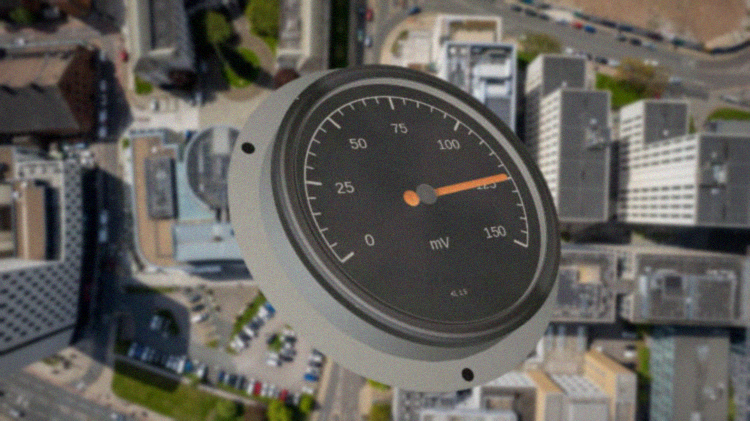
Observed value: 125,mV
